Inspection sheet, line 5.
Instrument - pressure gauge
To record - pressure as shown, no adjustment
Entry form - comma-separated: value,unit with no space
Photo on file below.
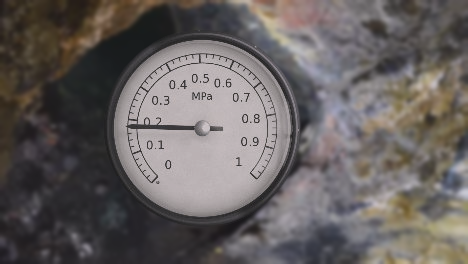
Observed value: 0.18,MPa
